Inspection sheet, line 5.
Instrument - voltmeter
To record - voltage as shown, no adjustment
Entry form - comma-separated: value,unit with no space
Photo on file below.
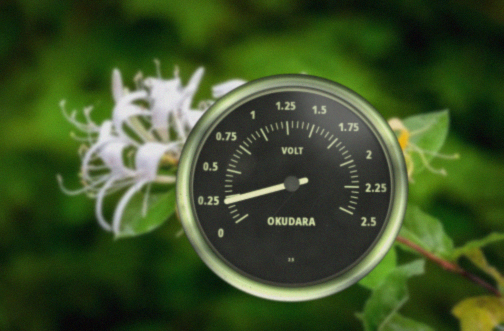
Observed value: 0.2,V
